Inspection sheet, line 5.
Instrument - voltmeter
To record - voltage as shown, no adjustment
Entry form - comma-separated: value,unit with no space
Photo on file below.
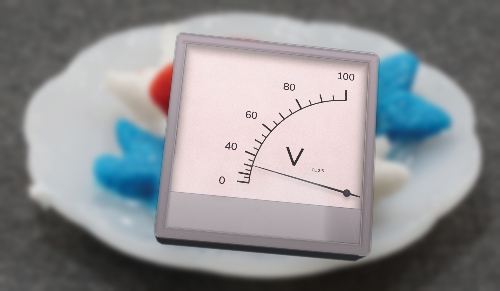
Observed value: 30,V
